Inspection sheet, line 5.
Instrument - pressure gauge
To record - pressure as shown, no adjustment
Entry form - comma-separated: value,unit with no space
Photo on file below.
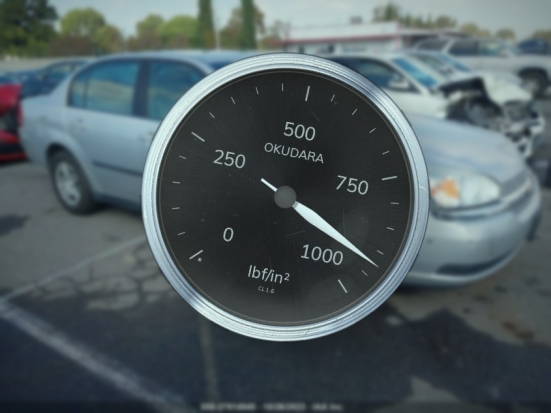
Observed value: 925,psi
